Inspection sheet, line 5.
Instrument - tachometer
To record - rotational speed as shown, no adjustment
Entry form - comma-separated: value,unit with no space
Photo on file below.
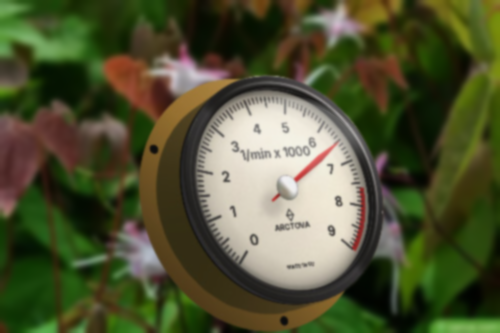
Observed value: 6500,rpm
